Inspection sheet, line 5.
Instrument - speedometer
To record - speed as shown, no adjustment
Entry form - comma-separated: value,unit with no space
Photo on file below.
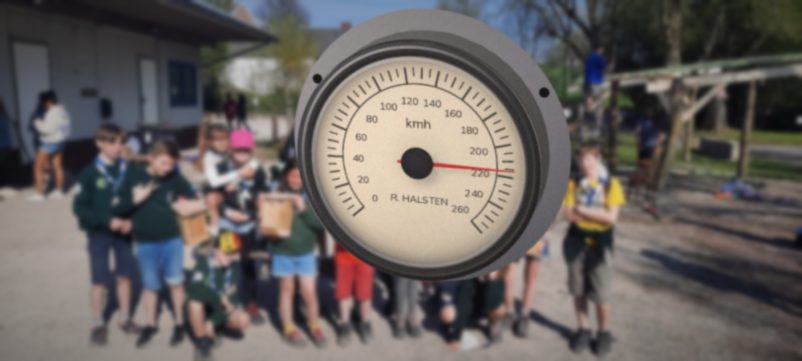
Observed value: 215,km/h
